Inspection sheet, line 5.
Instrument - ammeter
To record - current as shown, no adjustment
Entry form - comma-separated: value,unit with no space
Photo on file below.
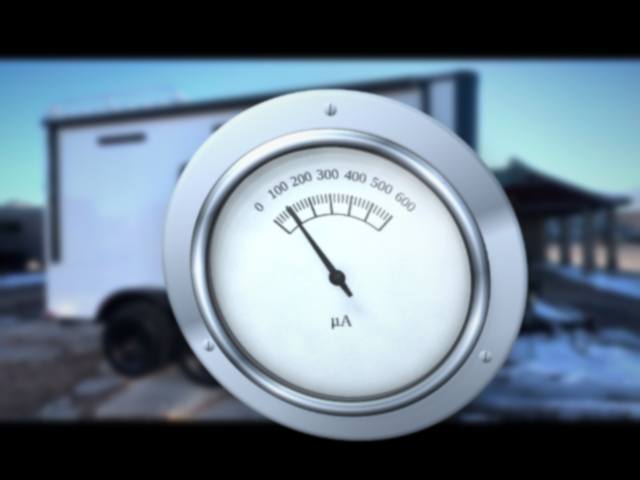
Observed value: 100,µA
